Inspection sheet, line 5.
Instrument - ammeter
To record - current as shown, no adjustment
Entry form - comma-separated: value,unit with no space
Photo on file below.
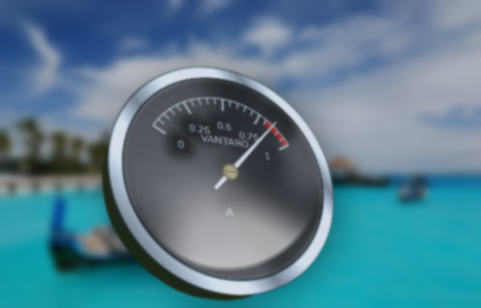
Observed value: 0.85,A
